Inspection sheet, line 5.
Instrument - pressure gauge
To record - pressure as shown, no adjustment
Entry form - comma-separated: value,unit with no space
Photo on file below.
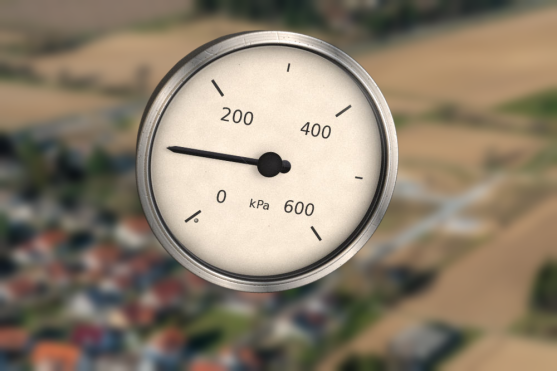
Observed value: 100,kPa
